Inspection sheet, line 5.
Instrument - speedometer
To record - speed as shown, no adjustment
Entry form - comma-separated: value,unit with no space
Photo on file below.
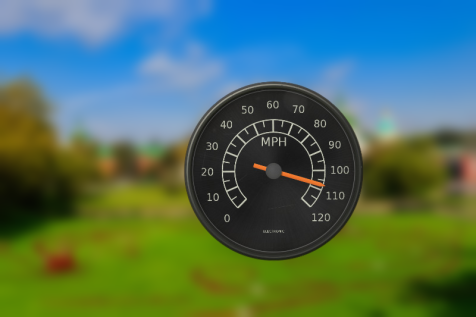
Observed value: 107.5,mph
